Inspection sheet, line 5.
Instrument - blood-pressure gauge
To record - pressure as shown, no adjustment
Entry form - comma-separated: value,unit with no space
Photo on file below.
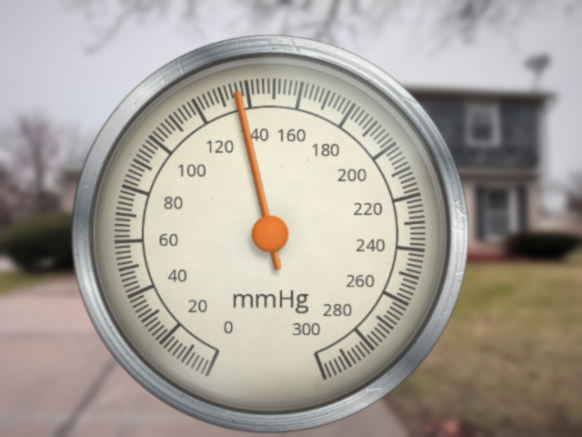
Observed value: 136,mmHg
